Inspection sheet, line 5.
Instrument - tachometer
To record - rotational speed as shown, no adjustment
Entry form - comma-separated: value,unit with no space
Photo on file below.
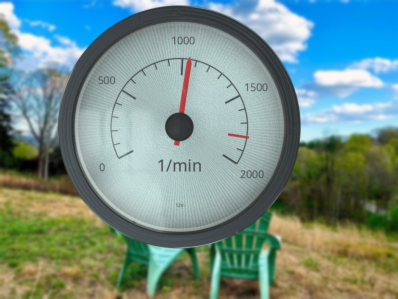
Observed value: 1050,rpm
